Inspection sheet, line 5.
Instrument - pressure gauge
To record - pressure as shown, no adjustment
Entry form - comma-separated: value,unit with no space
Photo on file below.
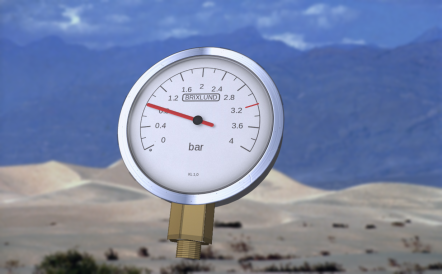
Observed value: 0.8,bar
